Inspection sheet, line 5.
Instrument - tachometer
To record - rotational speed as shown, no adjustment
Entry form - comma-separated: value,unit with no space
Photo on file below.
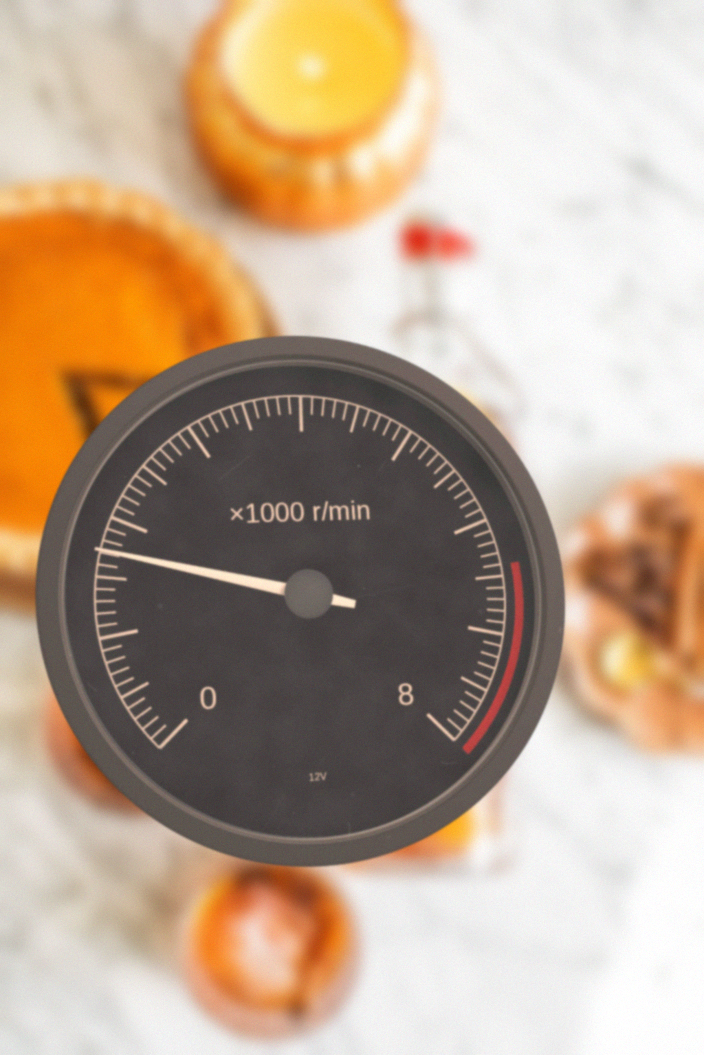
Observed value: 1700,rpm
